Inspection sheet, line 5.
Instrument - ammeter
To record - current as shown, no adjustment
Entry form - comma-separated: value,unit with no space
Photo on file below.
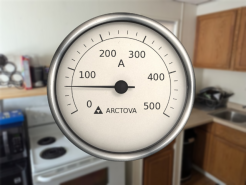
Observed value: 60,A
